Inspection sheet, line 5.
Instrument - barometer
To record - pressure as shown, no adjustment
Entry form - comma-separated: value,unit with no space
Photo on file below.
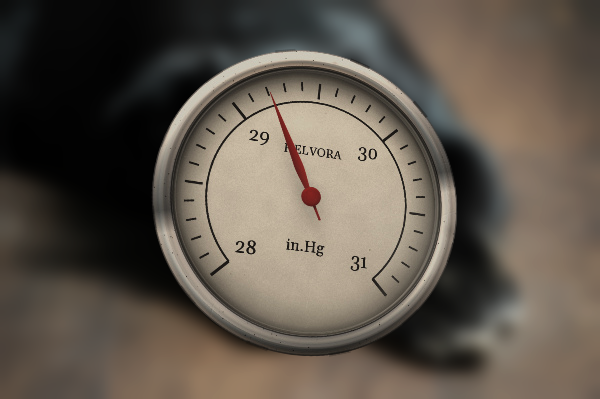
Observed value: 29.2,inHg
